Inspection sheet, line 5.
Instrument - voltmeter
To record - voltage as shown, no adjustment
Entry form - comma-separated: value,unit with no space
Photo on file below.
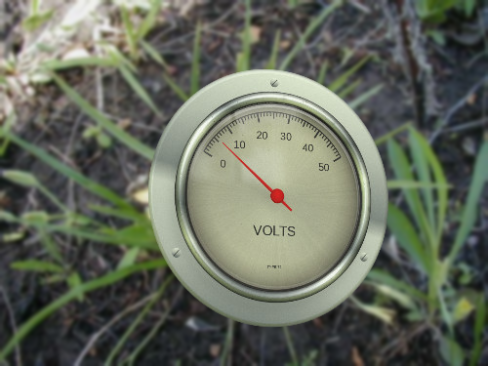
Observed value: 5,V
